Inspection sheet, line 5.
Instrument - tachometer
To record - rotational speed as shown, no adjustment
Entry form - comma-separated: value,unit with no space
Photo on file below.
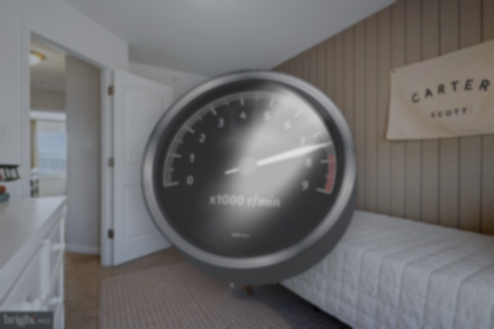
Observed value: 7500,rpm
